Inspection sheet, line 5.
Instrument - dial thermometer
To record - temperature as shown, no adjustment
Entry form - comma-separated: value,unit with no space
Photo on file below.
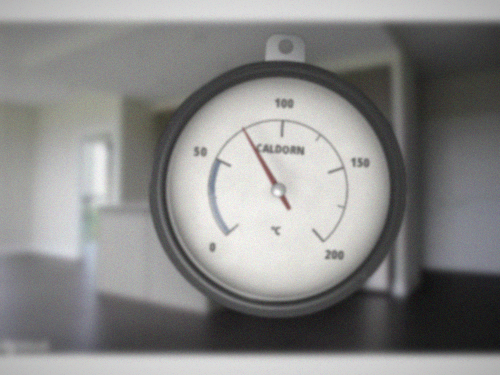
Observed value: 75,°C
